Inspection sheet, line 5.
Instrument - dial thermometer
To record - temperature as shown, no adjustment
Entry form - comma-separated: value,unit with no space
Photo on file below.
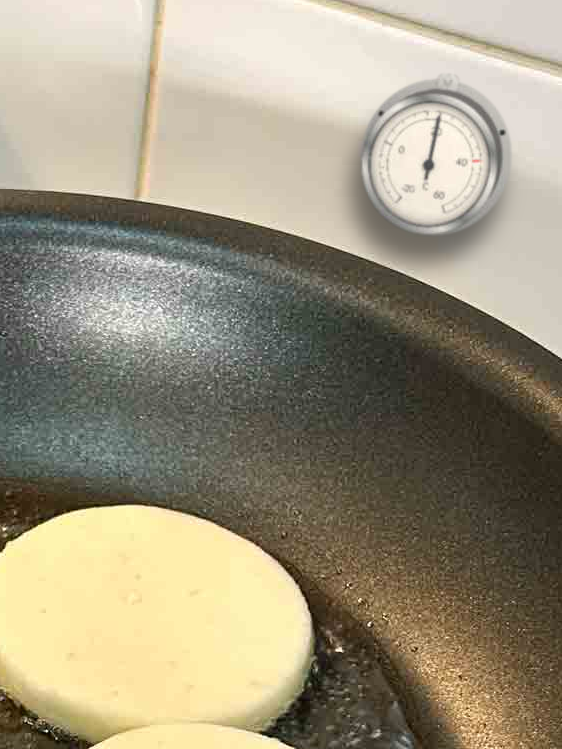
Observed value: 20,°C
